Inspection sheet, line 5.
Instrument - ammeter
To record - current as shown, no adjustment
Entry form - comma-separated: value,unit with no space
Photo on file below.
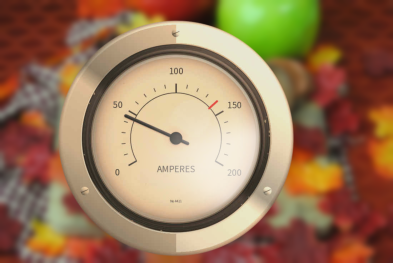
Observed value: 45,A
